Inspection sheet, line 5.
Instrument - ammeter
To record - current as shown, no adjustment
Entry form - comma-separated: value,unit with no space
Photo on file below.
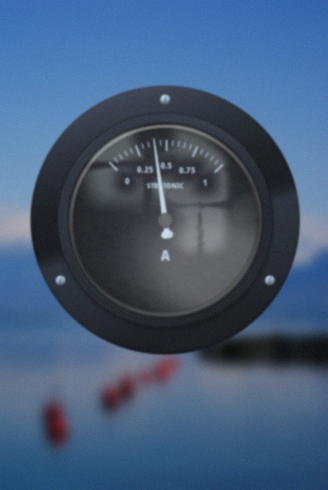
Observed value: 0.4,A
